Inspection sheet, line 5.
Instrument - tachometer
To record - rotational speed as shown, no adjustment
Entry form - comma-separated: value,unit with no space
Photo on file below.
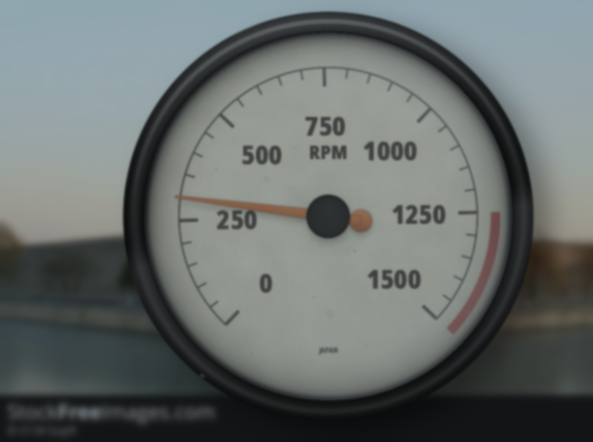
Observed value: 300,rpm
